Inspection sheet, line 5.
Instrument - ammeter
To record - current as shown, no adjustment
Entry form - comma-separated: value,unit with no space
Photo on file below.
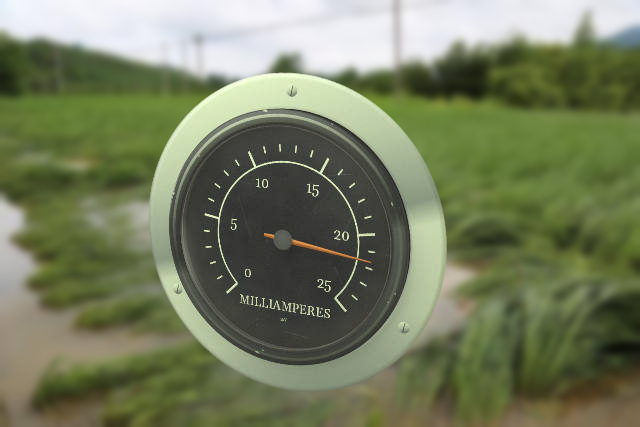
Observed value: 21.5,mA
